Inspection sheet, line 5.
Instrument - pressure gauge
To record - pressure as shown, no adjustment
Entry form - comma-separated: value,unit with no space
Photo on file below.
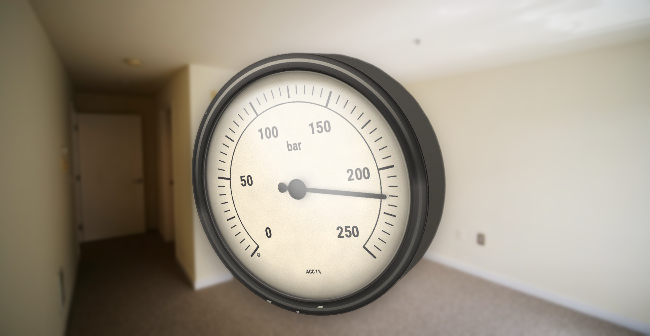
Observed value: 215,bar
